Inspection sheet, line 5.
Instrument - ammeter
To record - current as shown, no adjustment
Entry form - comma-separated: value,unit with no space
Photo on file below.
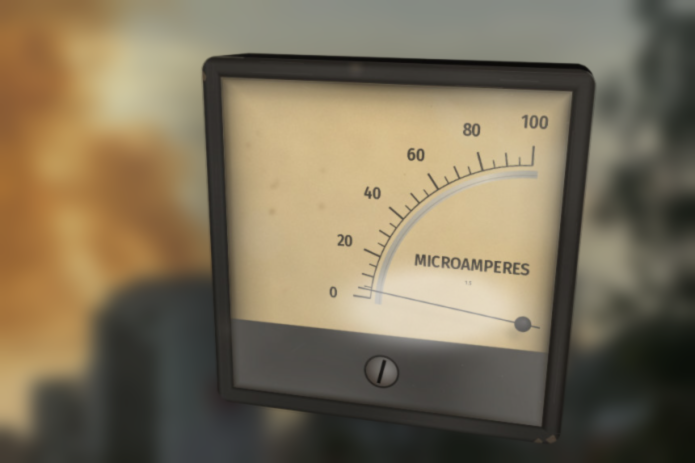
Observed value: 5,µA
